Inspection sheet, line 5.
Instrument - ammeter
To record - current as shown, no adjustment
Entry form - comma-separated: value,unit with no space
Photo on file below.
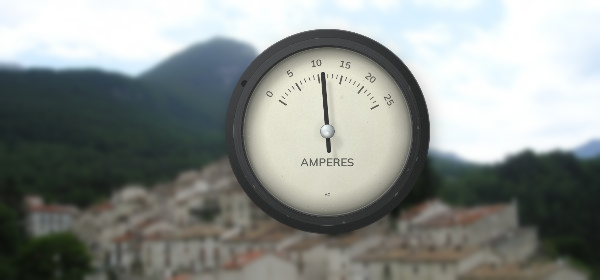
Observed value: 11,A
